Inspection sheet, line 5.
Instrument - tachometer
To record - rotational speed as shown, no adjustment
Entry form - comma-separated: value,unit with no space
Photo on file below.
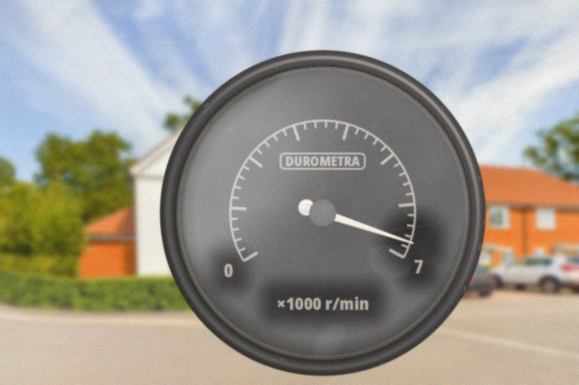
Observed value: 6700,rpm
